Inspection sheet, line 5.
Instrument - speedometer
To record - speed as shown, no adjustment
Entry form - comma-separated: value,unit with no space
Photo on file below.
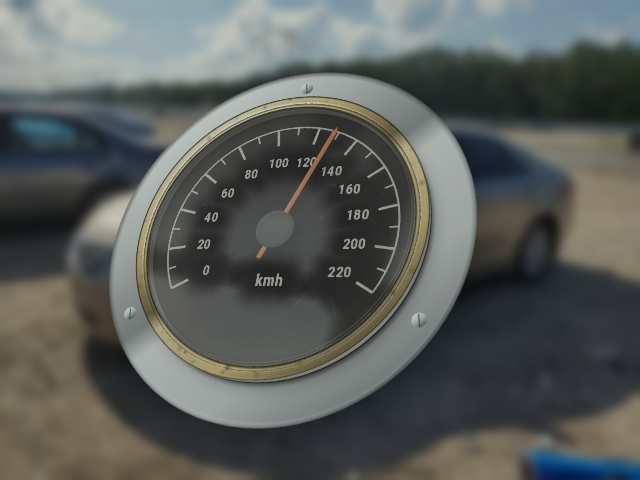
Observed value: 130,km/h
